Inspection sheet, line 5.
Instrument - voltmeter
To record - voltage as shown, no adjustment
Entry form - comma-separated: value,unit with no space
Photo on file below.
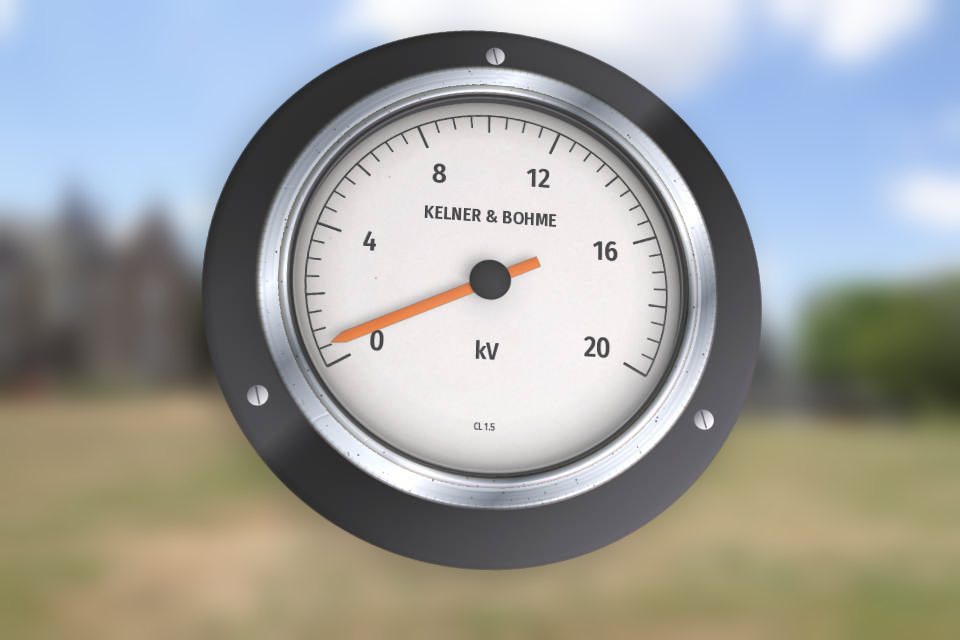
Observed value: 0.5,kV
